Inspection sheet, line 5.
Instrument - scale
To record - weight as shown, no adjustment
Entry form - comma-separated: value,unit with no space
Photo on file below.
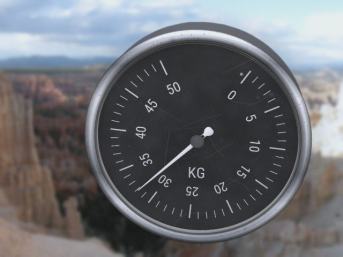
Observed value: 32,kg
